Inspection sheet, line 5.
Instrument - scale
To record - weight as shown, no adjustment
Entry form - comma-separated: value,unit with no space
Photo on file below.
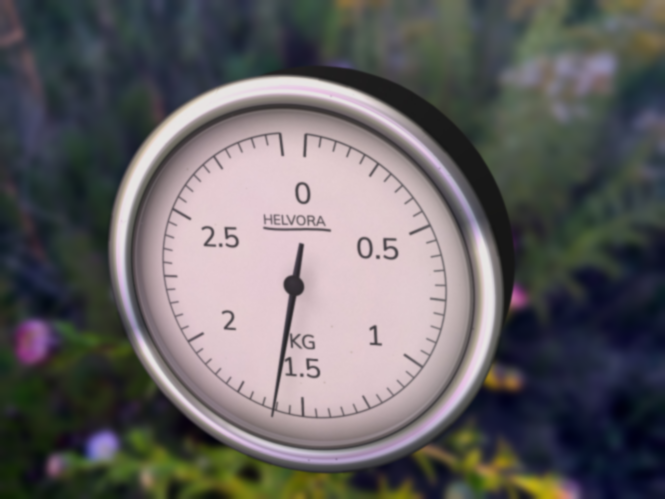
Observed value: 1.6,kg
